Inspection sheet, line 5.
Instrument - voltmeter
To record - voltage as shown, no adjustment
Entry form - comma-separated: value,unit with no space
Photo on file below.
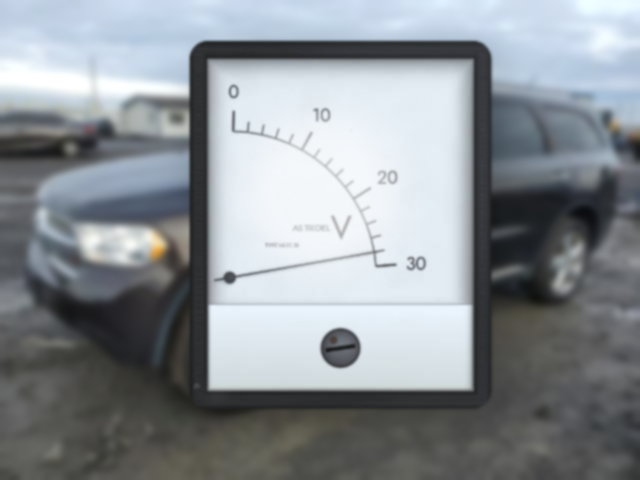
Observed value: 28,V
